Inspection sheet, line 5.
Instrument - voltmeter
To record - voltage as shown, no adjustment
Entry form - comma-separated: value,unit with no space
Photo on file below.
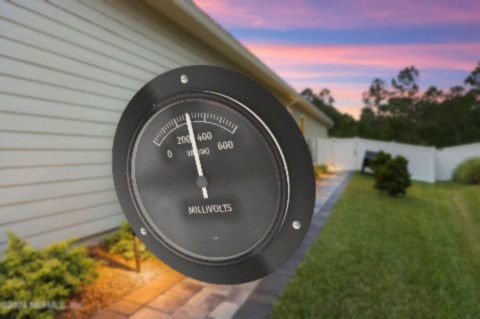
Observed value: 300,mV
